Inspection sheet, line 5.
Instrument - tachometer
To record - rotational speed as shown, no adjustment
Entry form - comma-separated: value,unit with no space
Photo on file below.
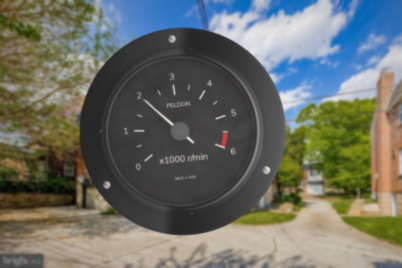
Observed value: 2000,rpm
